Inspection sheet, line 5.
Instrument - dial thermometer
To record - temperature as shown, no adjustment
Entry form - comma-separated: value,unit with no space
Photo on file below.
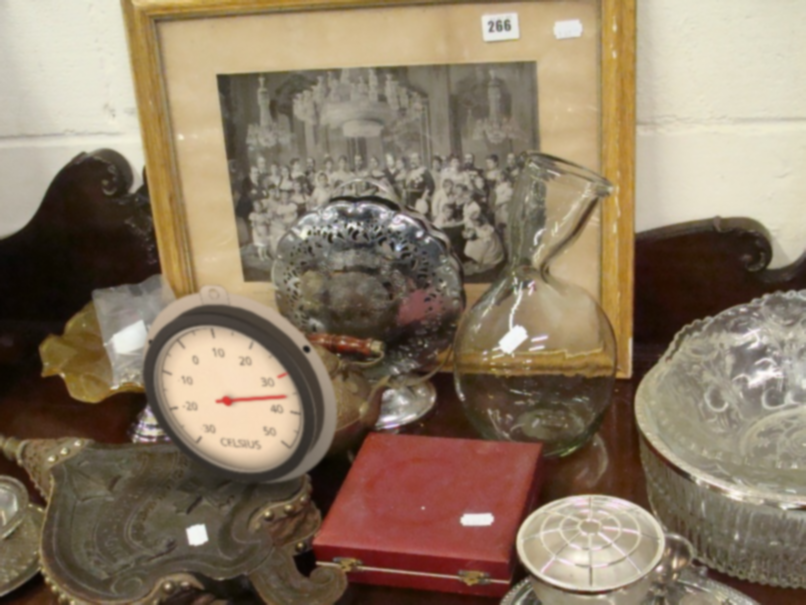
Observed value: 35,°C
